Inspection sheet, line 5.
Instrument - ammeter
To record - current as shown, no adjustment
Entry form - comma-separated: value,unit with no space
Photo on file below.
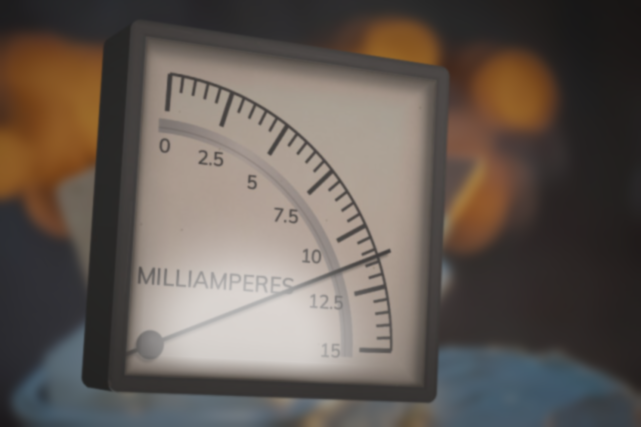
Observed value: 11.25,mA
